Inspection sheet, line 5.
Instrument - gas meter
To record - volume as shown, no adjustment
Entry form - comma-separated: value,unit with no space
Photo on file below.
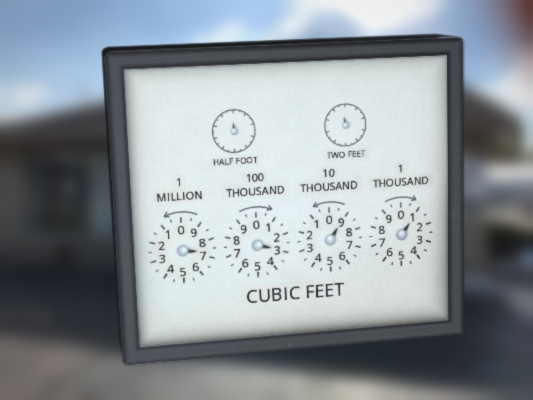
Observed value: 729100,ft³
